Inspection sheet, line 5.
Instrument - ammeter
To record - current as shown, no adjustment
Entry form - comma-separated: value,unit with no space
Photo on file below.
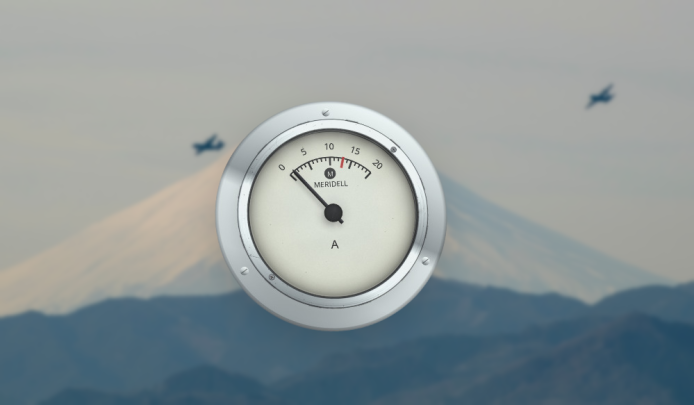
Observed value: 1,A
